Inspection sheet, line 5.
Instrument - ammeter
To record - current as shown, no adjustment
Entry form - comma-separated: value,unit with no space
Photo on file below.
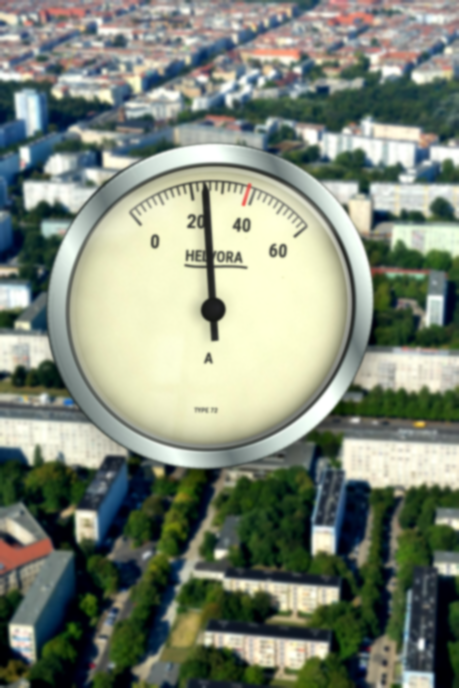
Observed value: 24,A
